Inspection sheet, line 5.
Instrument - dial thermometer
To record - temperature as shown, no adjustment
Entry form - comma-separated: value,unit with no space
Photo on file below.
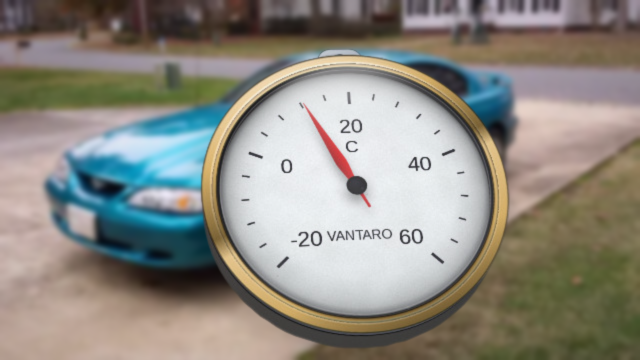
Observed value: 12,°C
